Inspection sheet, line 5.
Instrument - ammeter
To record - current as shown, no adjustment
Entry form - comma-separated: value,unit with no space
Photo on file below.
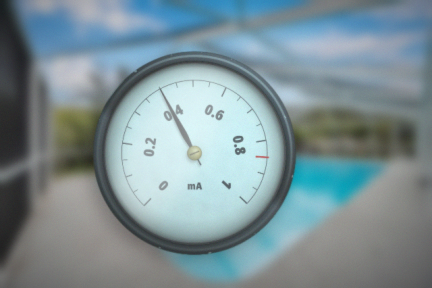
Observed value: 0.4,mA
